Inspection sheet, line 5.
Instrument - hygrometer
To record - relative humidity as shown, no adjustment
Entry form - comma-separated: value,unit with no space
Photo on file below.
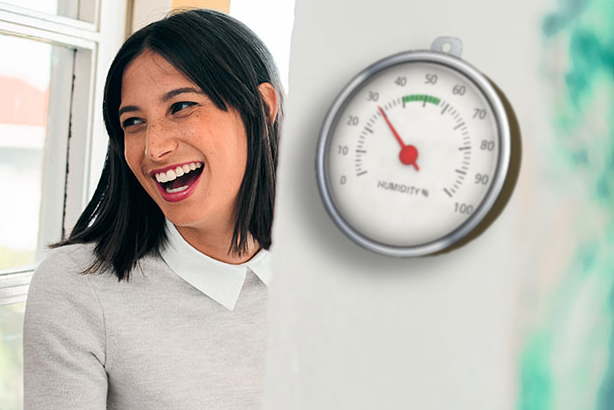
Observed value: 30,%
